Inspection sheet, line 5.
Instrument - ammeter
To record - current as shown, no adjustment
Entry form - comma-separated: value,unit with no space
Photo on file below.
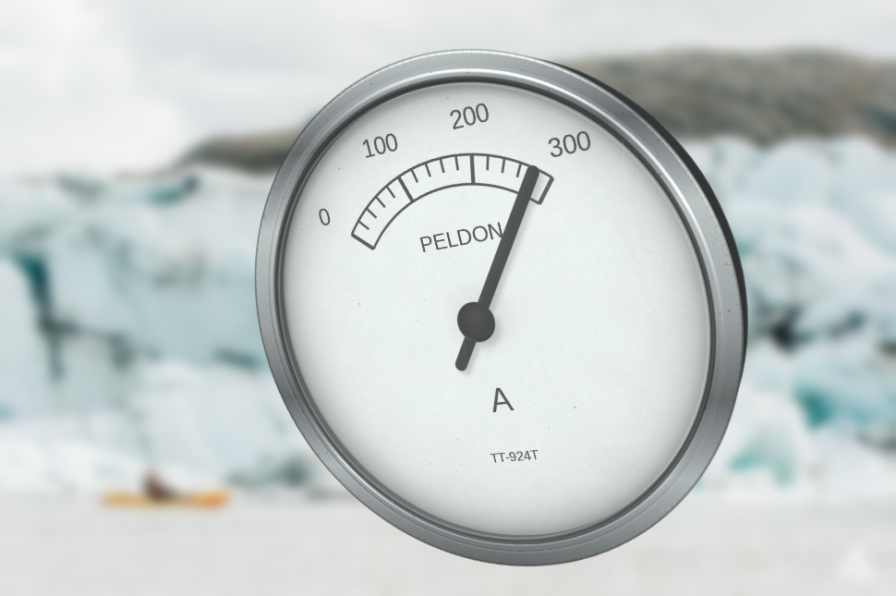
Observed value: 280,A
